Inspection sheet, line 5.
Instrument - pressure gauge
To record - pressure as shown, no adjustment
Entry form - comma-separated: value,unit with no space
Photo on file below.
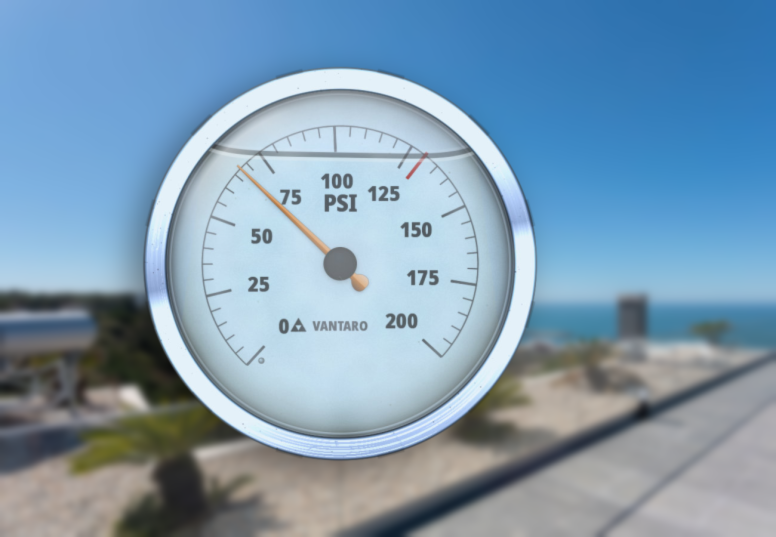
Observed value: 67.5,psi
